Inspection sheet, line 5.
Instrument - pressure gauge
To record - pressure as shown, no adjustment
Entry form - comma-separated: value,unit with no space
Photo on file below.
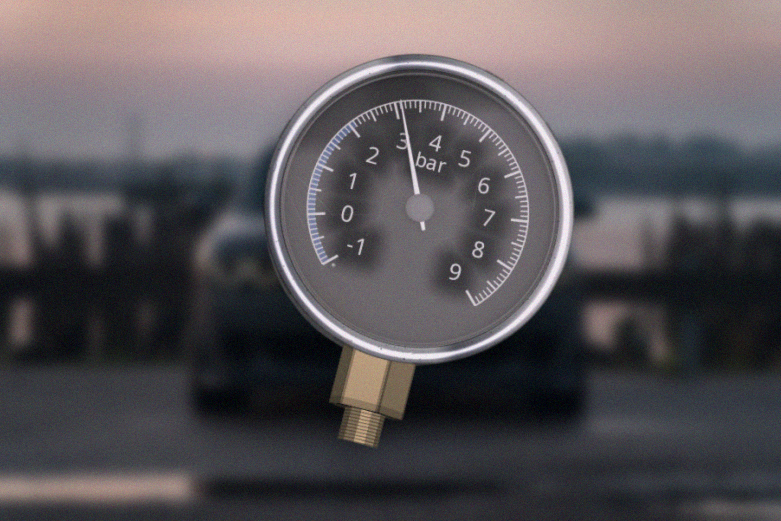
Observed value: 3.1,bar
